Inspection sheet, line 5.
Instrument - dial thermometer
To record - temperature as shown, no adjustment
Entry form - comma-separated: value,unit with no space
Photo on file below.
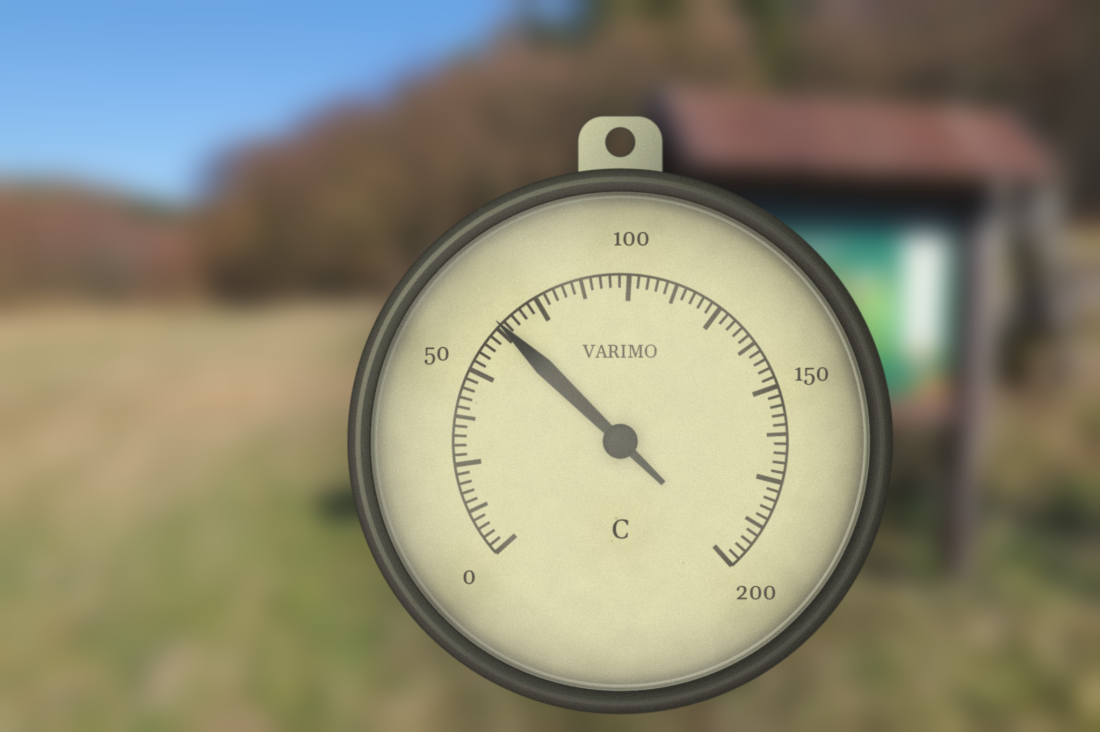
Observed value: 63.75,°C
